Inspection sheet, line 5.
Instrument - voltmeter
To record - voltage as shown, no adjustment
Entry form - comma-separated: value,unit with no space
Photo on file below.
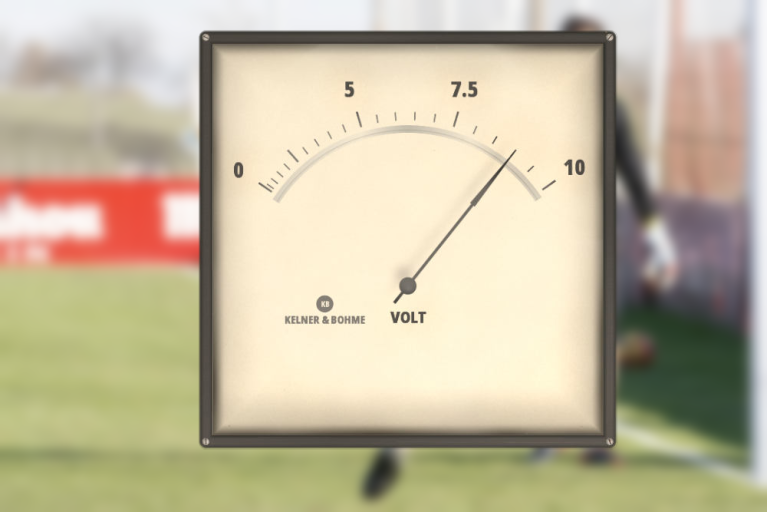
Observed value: 9,V
